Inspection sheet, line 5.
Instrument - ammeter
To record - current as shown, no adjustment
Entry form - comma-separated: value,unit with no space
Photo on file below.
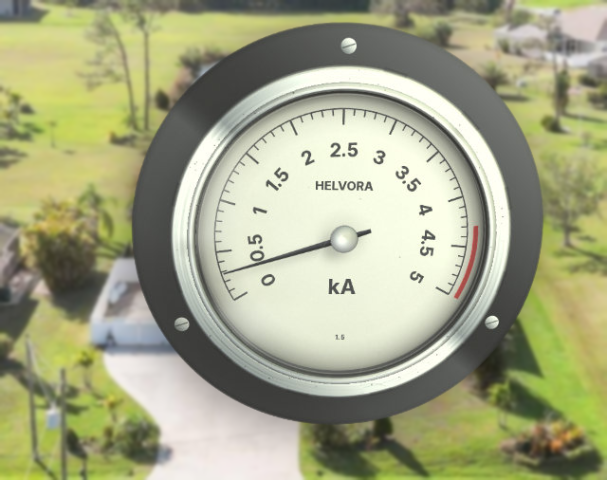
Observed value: 0.3,kA
